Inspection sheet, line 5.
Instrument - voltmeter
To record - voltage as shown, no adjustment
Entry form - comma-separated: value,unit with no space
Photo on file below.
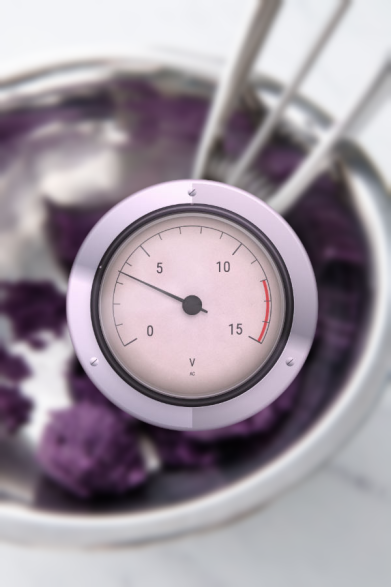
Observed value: 3.5,V
